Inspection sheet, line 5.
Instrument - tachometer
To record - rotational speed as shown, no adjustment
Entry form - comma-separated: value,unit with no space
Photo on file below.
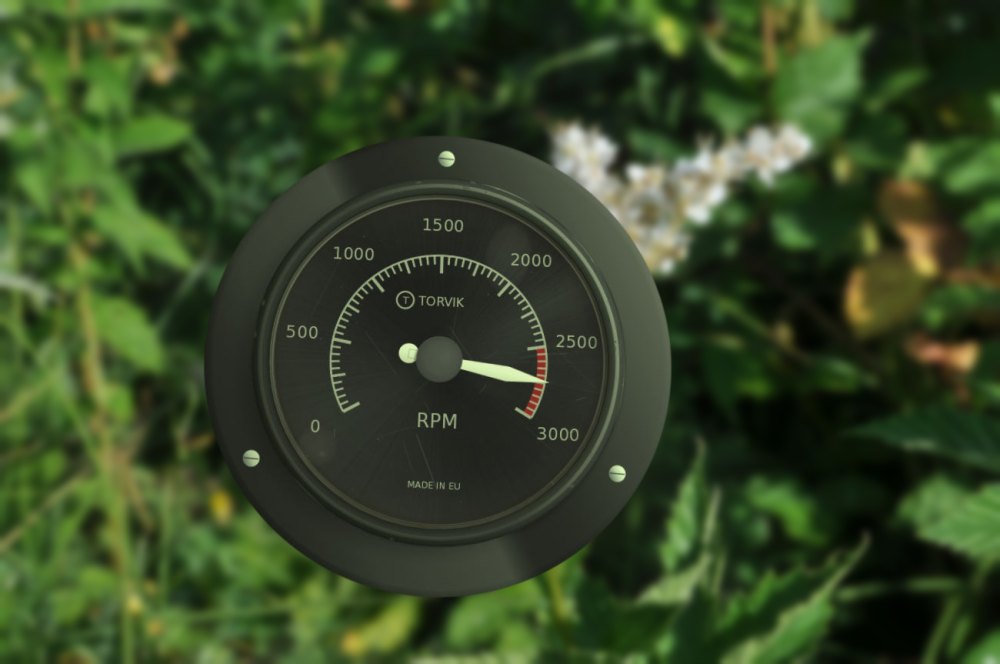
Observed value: 2750,rpm
